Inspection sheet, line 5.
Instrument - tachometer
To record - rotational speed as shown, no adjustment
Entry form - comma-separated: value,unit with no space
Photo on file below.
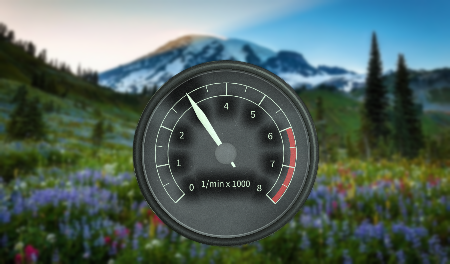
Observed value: 3000,rpm
